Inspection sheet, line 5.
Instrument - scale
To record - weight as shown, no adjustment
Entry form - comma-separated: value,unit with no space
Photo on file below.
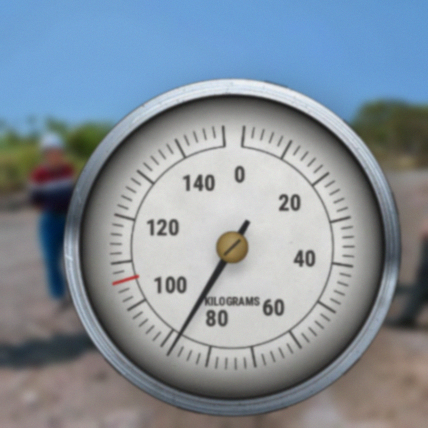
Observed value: 88,kg
